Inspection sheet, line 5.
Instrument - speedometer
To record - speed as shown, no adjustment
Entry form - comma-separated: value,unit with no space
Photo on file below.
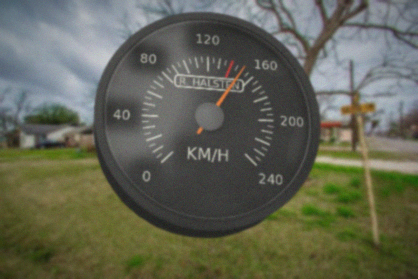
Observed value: 150,km/h
